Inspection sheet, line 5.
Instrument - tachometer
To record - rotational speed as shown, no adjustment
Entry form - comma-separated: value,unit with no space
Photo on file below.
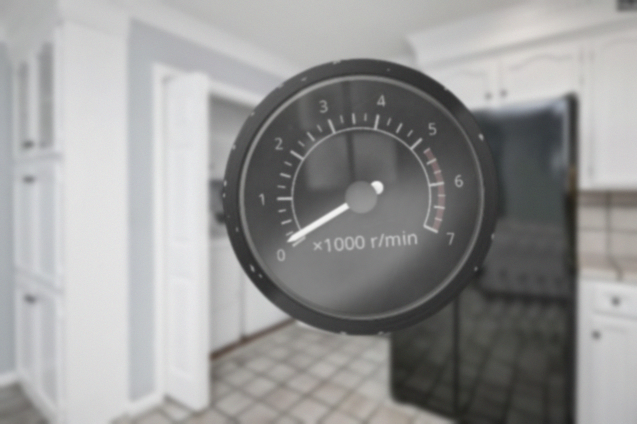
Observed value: 125,rpm
